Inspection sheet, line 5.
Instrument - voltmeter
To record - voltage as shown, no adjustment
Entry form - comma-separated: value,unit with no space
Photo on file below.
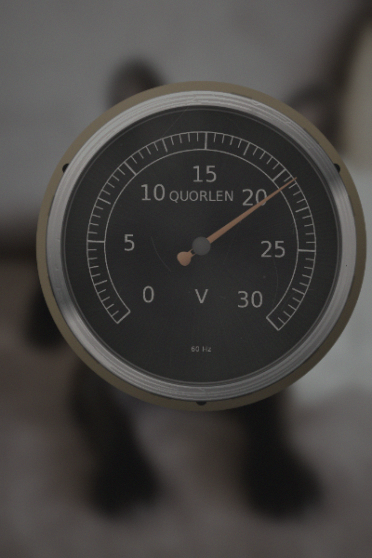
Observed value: 20.75,V
